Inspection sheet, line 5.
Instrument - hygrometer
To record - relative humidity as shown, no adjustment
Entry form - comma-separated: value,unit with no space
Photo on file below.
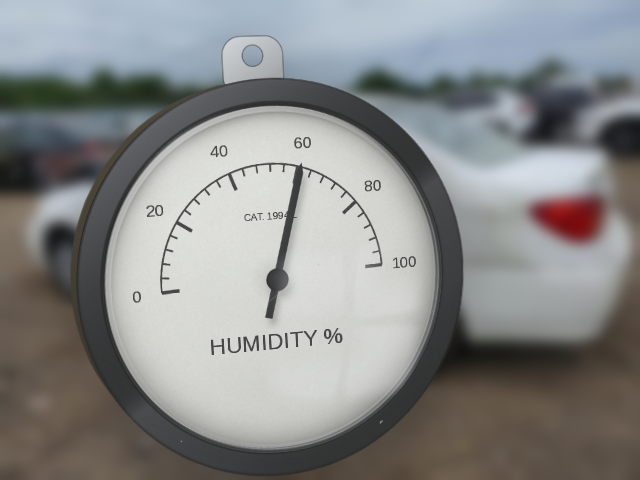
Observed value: 60,%
